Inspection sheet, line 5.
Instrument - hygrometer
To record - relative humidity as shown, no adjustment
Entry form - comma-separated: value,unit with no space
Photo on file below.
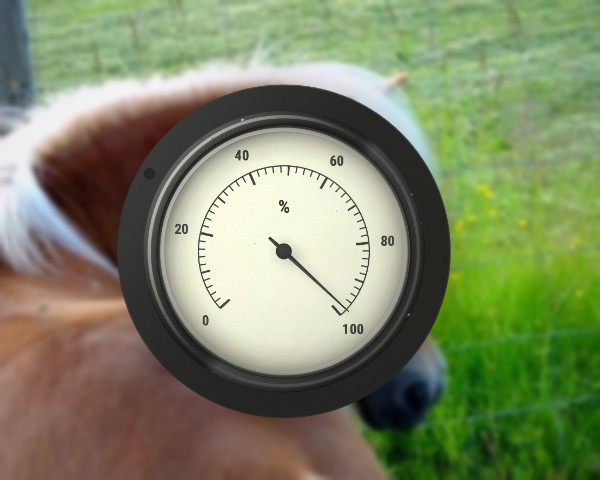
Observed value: 98,%
